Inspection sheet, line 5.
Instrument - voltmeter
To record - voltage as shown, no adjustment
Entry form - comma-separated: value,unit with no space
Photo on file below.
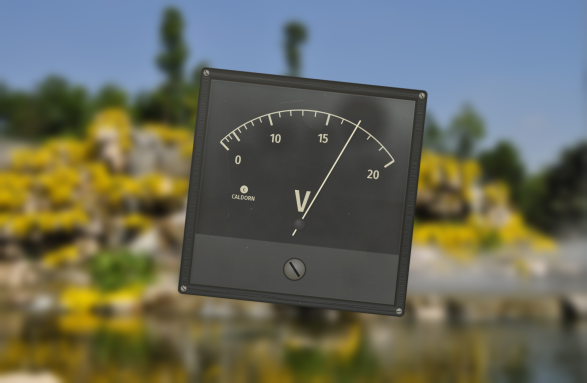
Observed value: 17,V
